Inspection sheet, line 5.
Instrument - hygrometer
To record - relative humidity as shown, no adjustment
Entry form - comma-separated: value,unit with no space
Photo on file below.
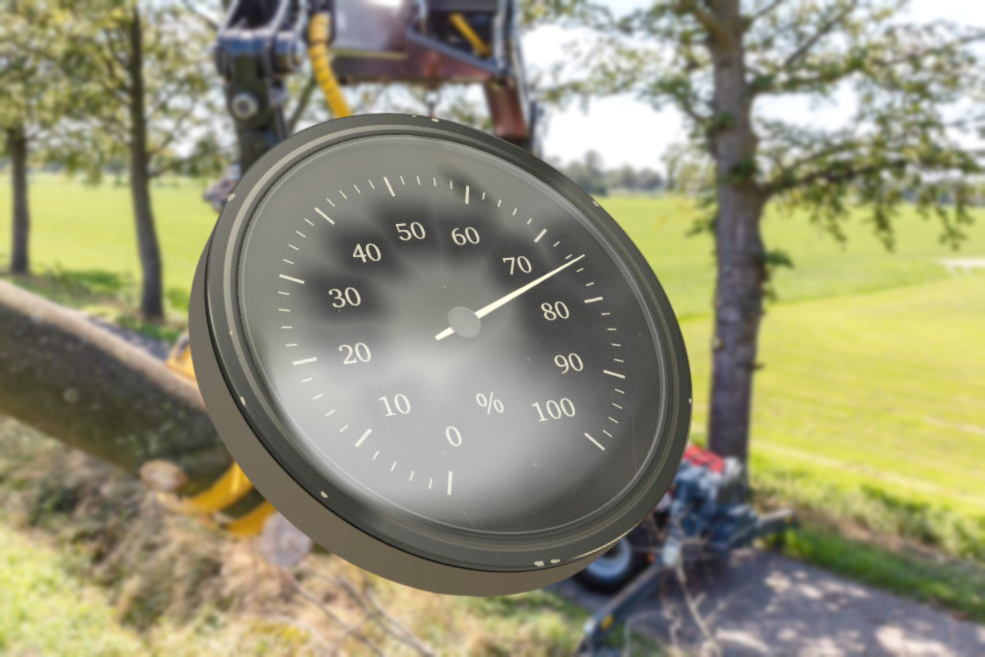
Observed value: 75,%
